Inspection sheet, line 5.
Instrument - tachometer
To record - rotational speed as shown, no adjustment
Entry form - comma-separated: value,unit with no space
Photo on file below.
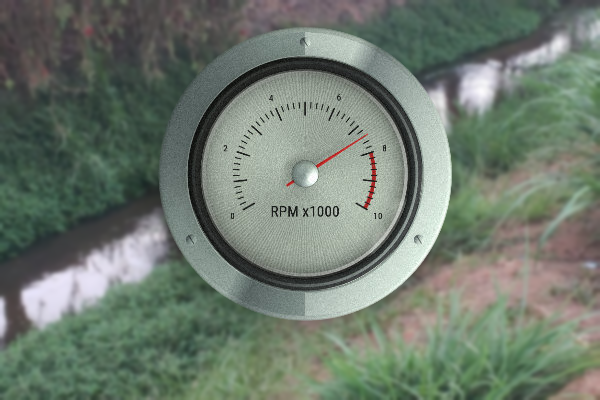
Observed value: 7400,rpm
